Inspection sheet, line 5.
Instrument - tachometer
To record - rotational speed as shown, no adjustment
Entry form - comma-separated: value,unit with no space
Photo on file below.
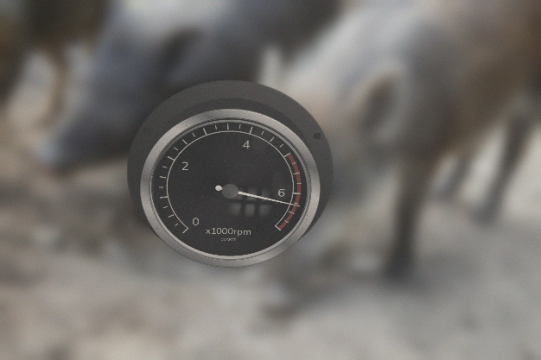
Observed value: 6250,rpm
